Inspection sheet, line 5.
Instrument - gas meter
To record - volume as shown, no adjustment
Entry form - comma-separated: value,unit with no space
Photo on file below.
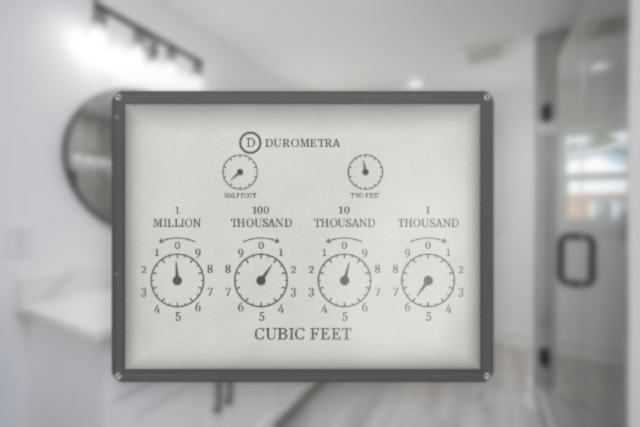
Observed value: 9600,ft³
